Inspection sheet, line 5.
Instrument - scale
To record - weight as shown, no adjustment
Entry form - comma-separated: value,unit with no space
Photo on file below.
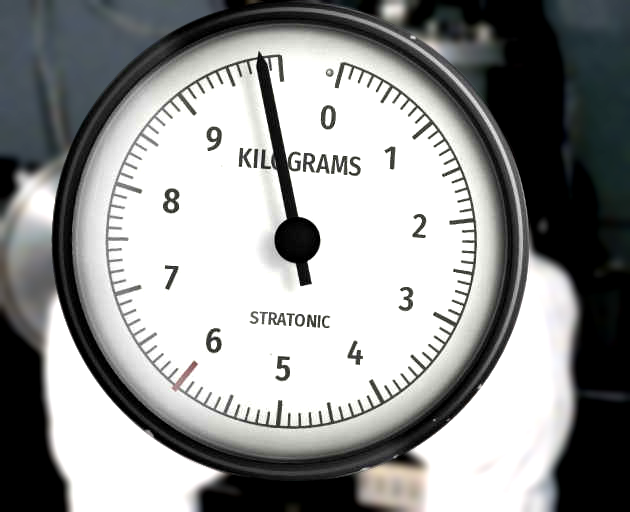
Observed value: 9.8,kg
